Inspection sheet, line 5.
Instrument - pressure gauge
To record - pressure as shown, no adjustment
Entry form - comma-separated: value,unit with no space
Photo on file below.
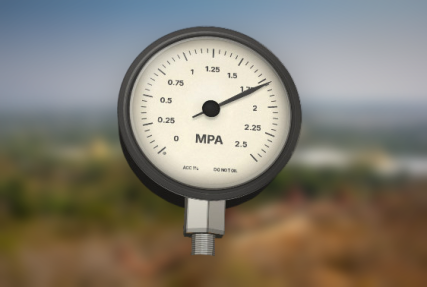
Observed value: 1.8,MPa
